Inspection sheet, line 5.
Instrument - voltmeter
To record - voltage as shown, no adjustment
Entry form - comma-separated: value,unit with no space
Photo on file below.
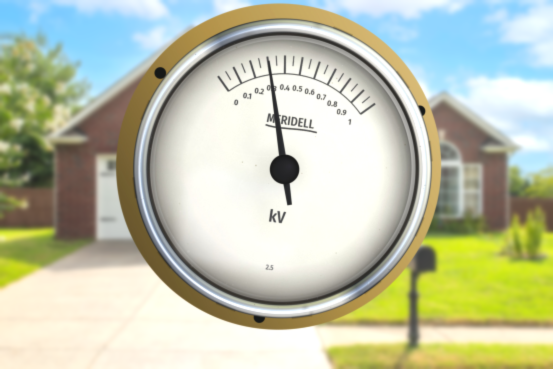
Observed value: 0.3,kV
